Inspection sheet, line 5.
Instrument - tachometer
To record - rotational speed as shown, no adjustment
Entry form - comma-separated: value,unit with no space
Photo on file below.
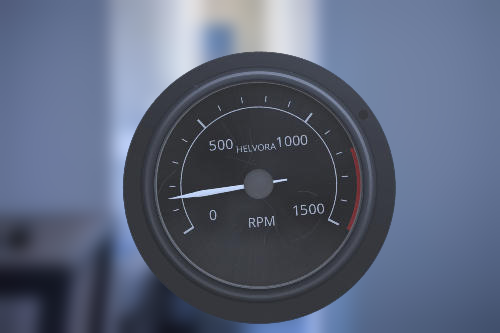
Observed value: 150,rpm
